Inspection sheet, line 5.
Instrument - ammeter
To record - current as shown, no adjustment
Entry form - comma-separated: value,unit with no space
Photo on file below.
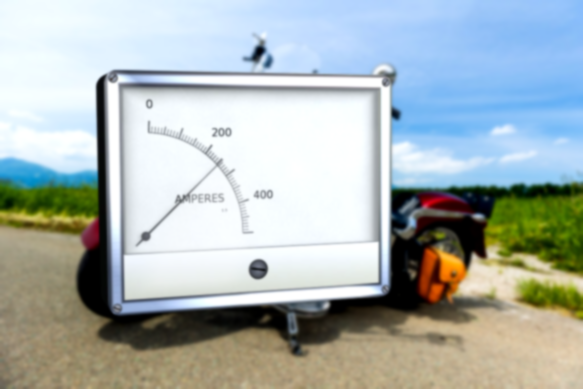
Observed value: 250,A
